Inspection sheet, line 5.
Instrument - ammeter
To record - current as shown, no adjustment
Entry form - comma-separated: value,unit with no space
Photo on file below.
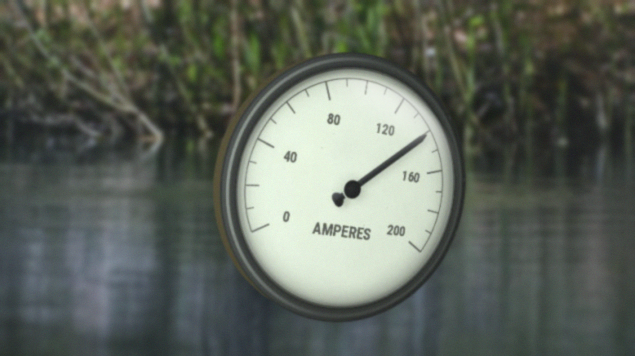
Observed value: 140,A
